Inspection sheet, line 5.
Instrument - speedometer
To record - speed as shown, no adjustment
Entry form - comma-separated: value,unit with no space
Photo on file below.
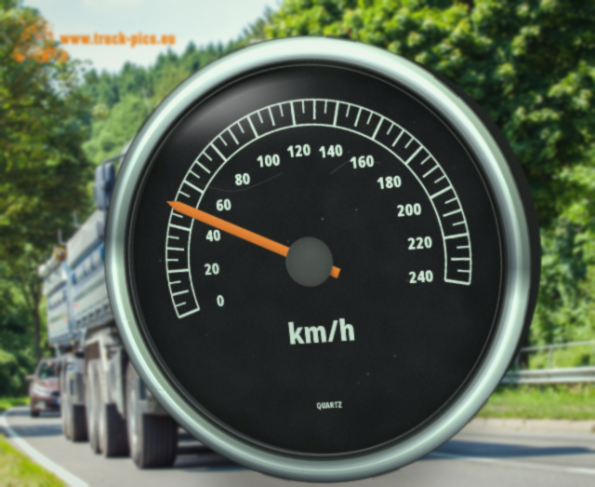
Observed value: 50,km/h
